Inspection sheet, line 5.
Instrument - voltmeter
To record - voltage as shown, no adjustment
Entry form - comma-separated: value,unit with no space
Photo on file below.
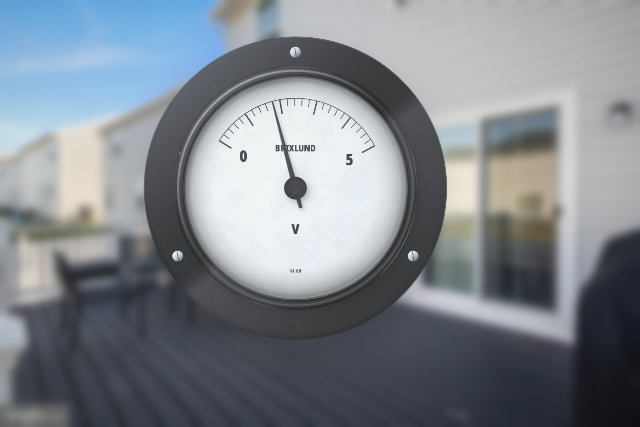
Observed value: 1.8,V
